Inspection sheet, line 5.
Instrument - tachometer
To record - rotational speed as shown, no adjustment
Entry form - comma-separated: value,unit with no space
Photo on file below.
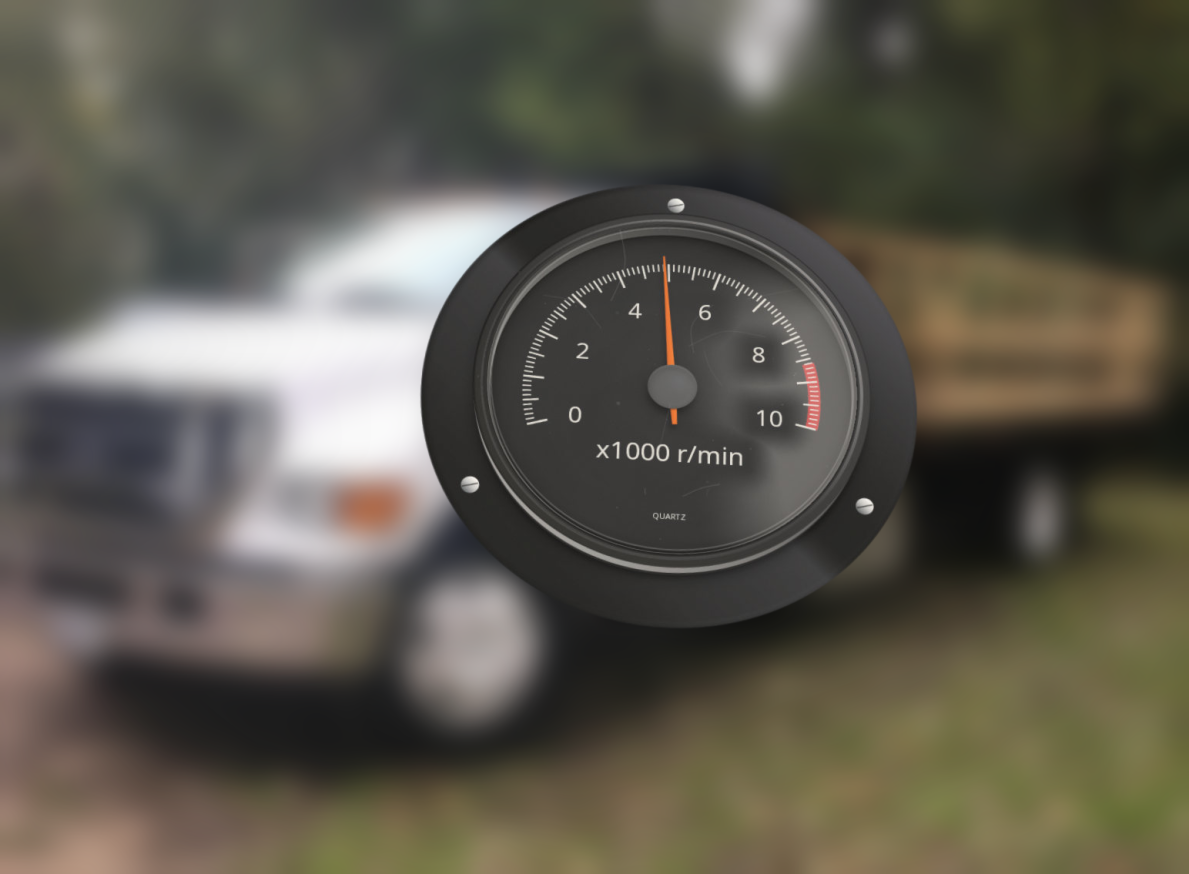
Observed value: 4900,rpm
